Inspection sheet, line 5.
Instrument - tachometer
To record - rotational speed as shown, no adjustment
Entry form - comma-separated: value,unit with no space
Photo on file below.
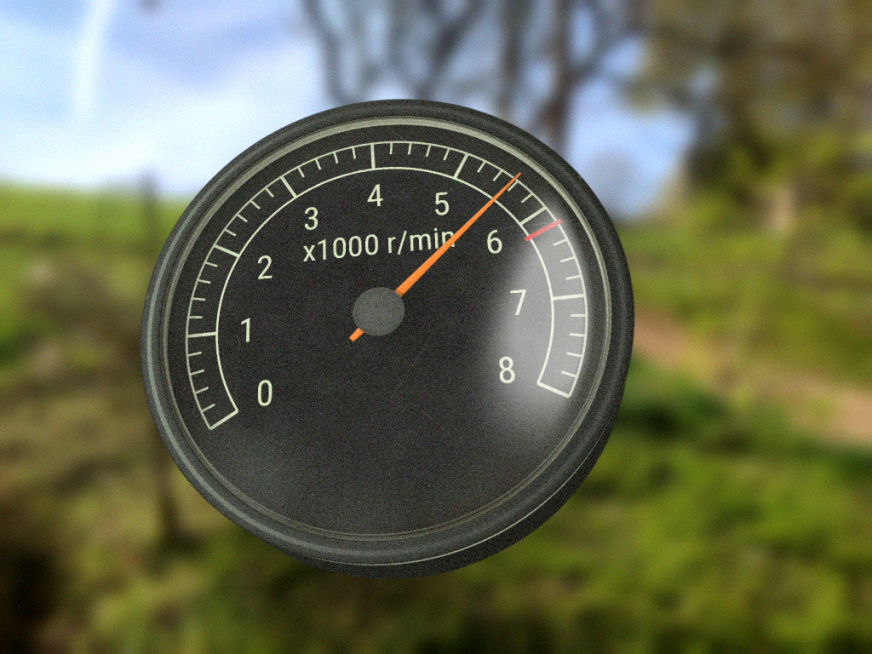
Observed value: 5600,rpm
